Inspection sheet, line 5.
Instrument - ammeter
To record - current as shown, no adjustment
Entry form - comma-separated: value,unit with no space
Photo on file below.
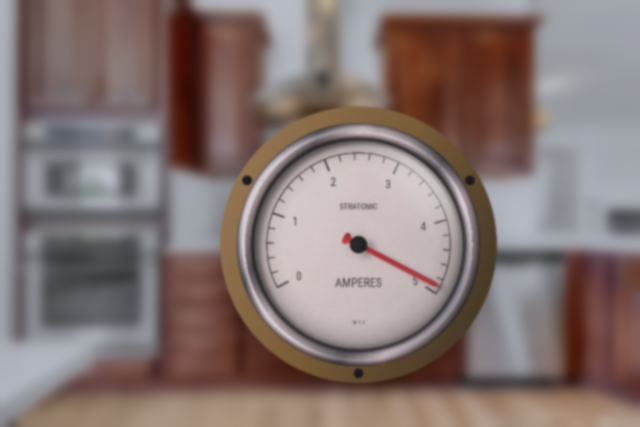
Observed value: 4.9,A
